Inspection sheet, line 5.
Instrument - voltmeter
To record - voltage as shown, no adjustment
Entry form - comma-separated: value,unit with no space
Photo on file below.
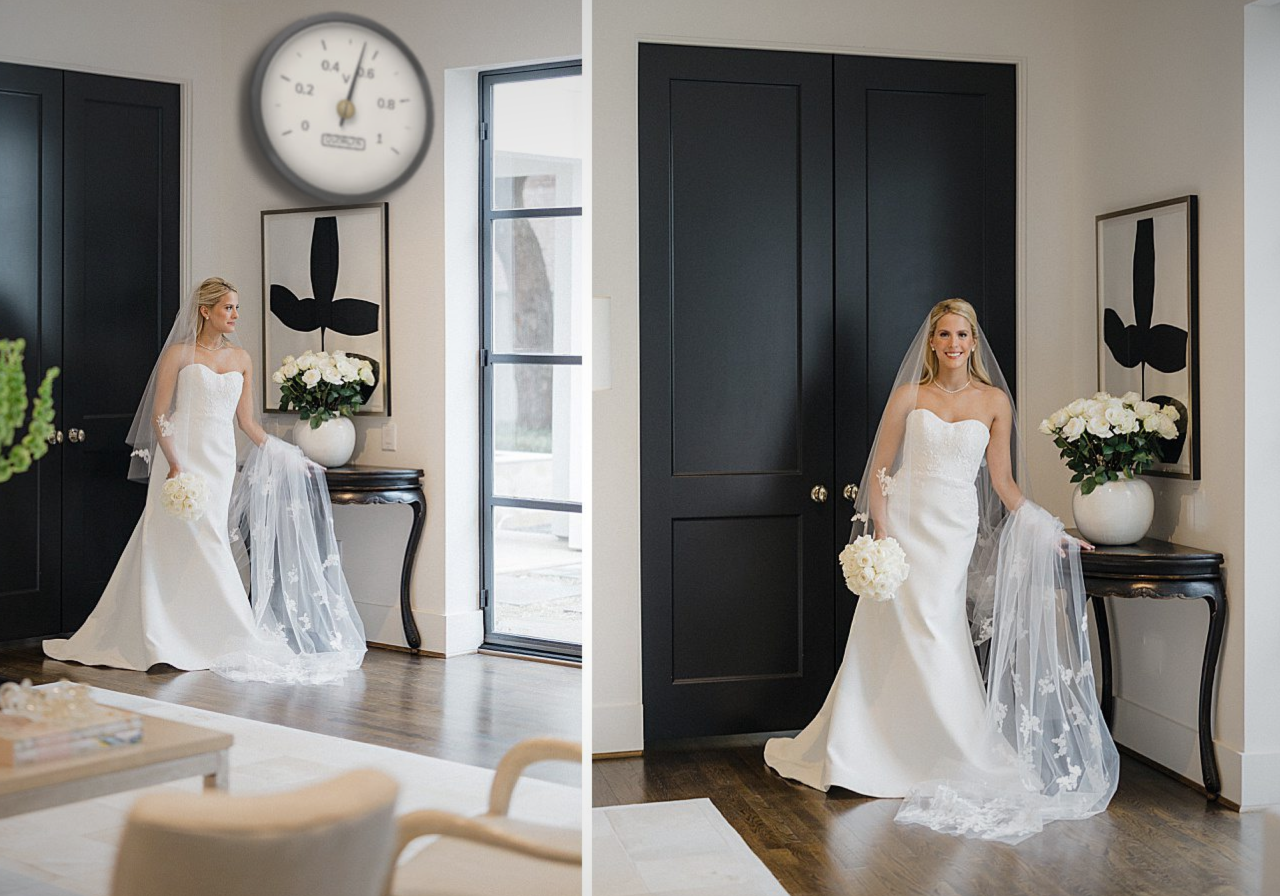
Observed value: 0.55,V
